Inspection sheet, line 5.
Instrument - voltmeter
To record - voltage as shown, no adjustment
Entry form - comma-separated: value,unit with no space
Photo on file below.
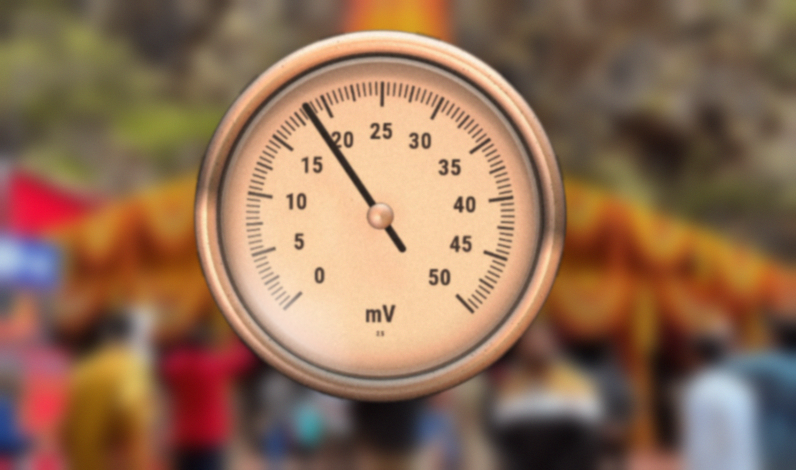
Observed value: 18.5,mV
